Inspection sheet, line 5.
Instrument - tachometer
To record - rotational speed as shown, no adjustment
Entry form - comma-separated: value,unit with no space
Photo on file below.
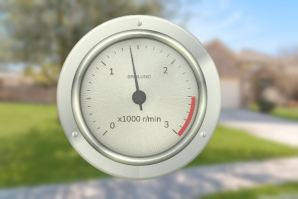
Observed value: 1400,rpm
